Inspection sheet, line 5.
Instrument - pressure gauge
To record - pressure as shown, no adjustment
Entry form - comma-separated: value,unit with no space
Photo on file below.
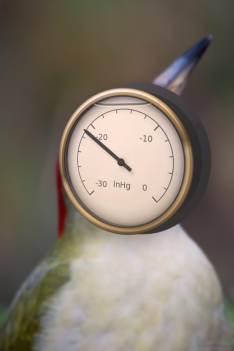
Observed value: -21,inHg
